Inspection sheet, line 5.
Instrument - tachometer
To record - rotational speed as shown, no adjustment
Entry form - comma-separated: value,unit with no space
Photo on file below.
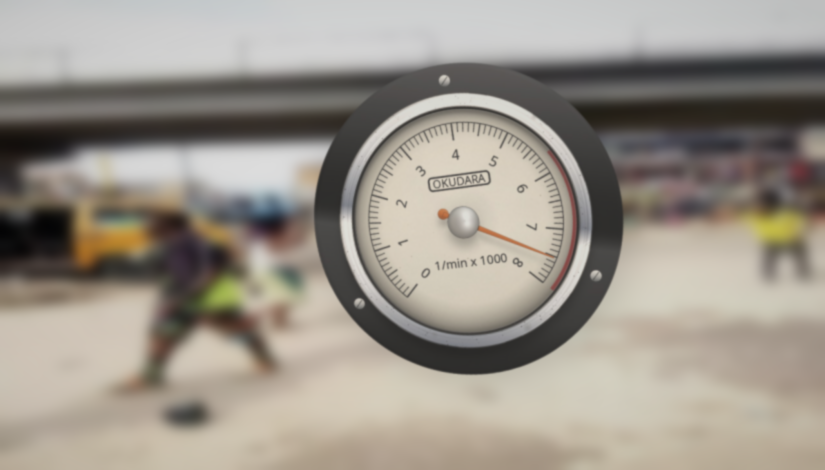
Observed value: 7500,rpm
